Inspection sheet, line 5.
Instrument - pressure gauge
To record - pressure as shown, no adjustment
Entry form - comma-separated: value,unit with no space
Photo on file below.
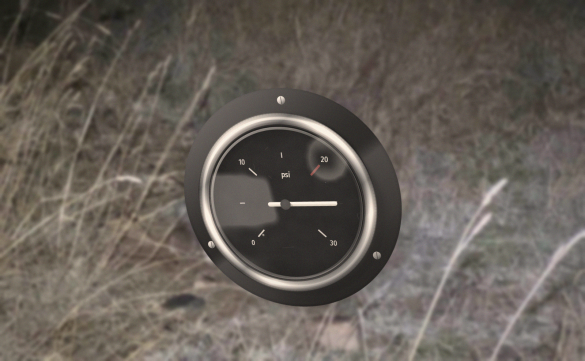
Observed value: 25,psi
